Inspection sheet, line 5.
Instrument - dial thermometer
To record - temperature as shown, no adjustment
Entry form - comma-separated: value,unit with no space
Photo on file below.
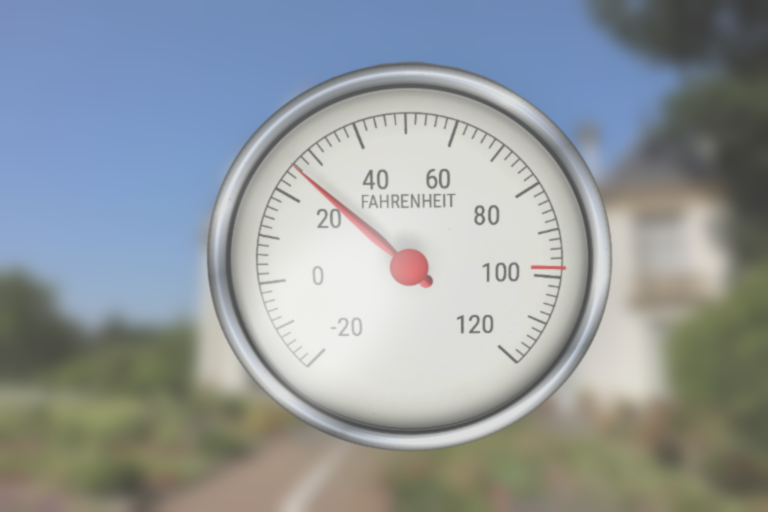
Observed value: 26,°F
